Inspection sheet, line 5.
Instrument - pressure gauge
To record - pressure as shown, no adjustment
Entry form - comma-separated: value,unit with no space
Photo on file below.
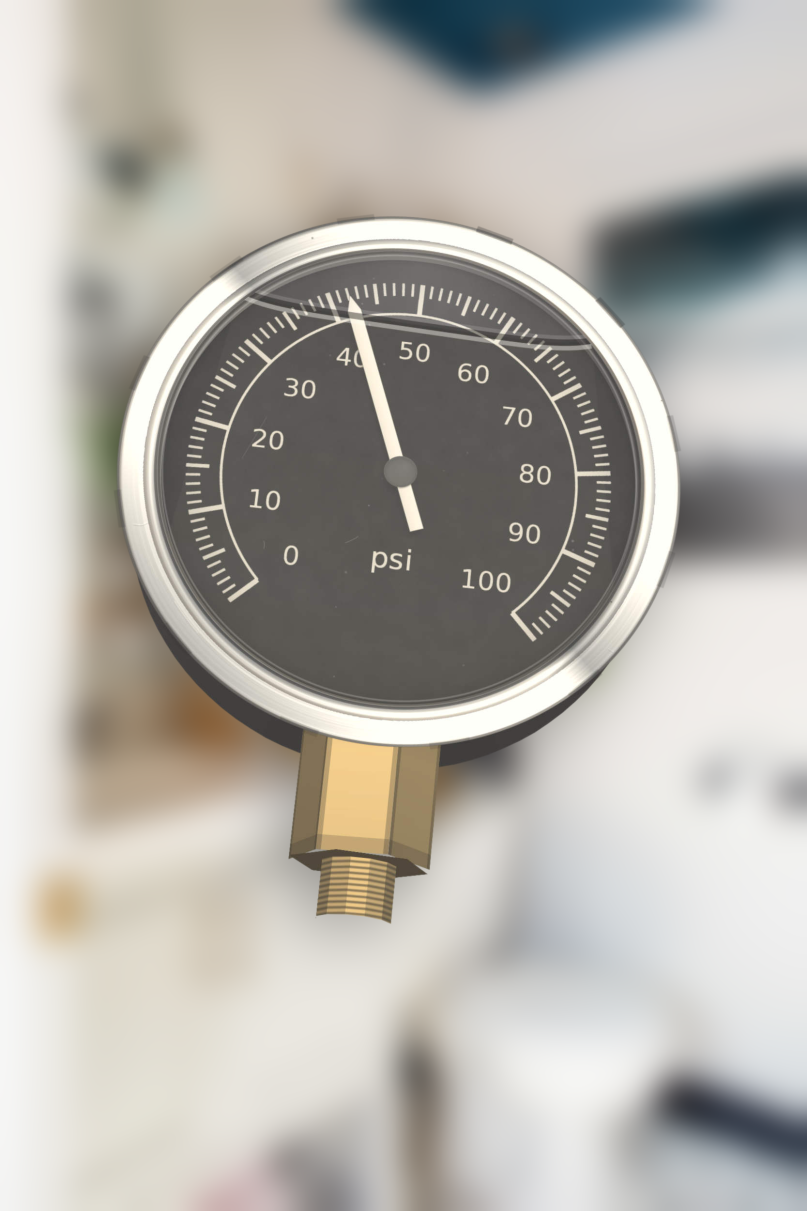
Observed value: 42,psi
